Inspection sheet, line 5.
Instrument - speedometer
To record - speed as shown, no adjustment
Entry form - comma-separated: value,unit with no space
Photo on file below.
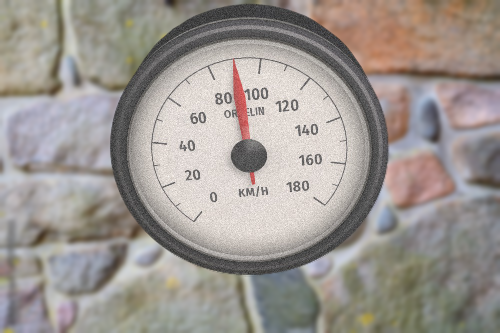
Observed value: 90,km/h
